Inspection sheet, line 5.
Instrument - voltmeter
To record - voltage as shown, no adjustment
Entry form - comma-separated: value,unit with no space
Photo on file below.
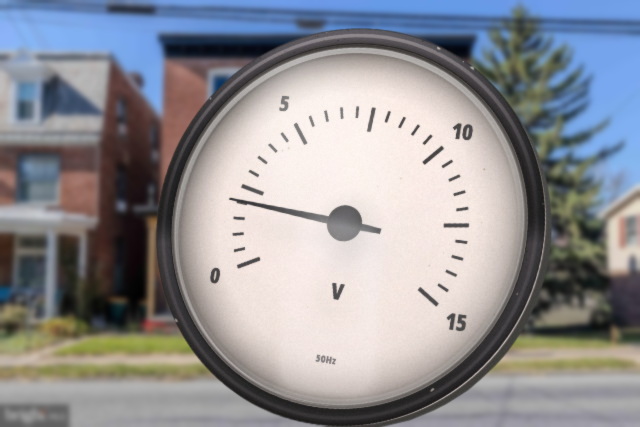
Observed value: 2,V
